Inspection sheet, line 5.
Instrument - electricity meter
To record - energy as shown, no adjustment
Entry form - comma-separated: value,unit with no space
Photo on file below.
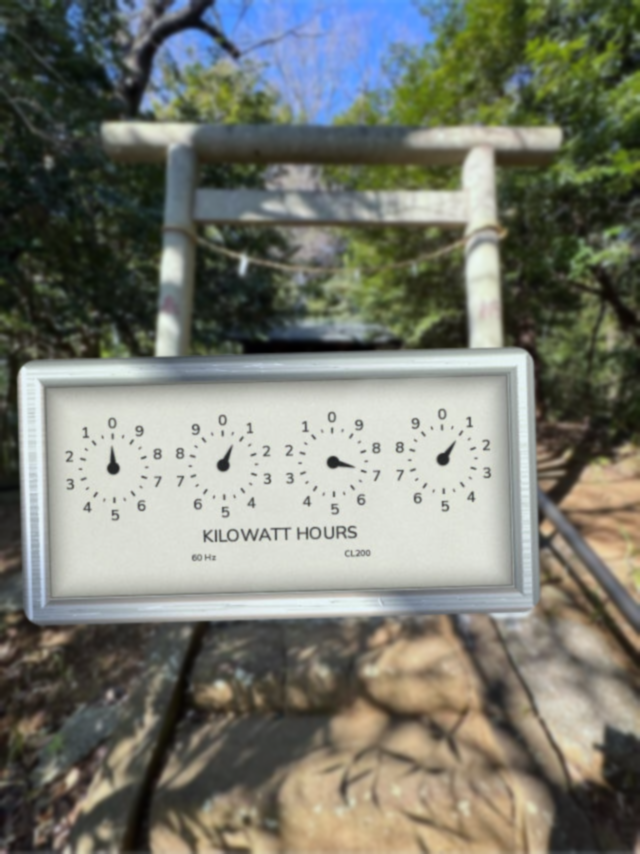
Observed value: 71,kWh
